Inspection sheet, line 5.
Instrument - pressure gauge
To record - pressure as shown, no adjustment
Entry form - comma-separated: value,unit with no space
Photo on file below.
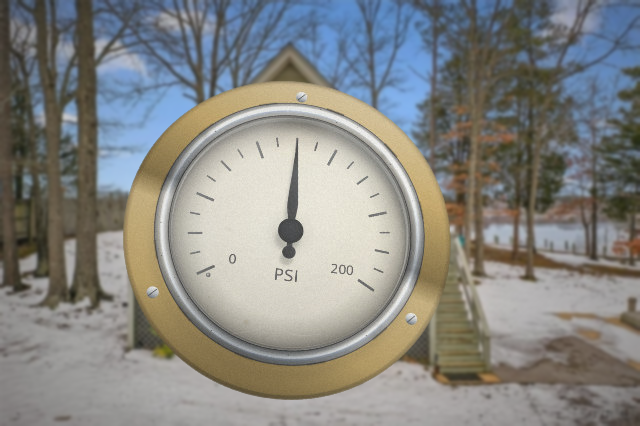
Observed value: 100,psi
